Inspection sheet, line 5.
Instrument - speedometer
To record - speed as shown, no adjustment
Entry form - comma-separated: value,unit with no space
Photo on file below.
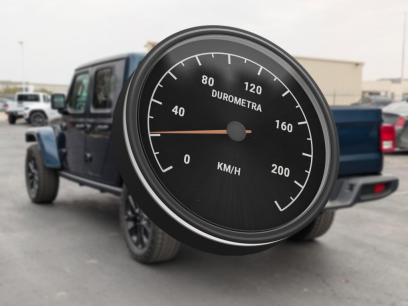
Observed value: 20,km/h
